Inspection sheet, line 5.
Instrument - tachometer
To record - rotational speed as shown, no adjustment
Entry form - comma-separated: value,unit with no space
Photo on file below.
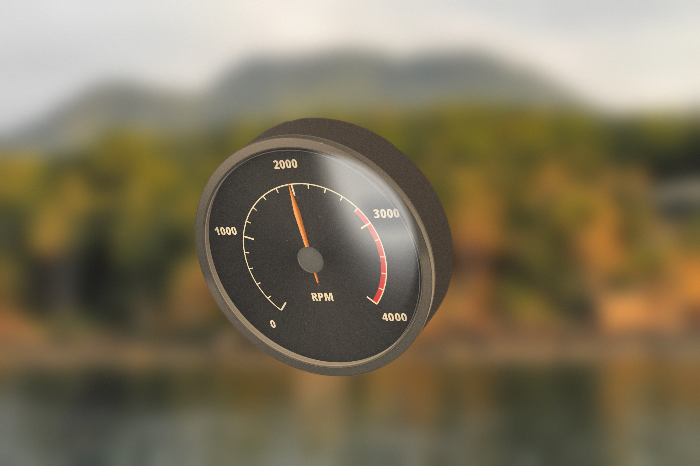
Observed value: 2000,rpm
